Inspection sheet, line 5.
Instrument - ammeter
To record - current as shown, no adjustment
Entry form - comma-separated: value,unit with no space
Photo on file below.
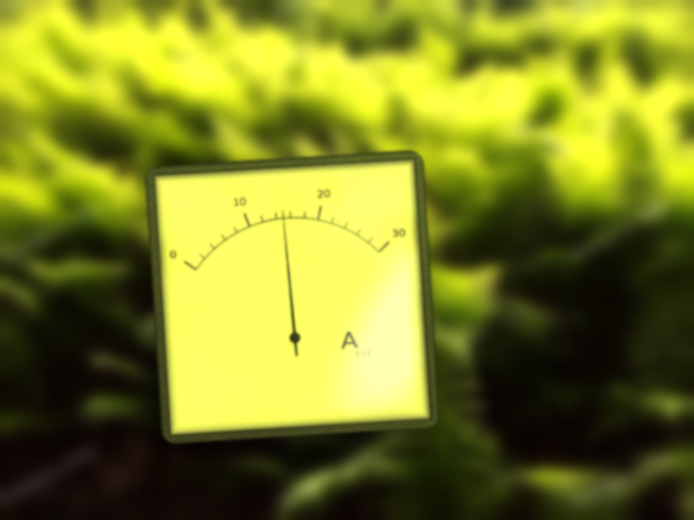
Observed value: 15,A
